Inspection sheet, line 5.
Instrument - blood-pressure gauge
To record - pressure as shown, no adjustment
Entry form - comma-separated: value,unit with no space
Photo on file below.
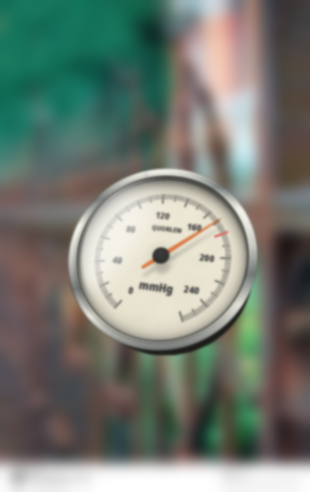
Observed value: 170,mmHg
